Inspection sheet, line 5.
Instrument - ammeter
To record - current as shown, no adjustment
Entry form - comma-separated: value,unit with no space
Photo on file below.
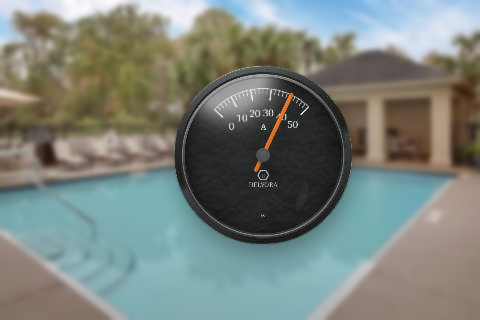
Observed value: 40,A
